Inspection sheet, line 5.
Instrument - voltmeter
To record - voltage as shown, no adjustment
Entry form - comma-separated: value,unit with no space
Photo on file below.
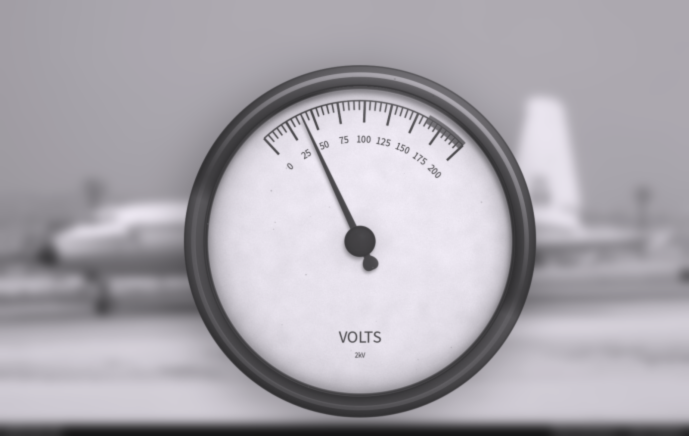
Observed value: 40,V
